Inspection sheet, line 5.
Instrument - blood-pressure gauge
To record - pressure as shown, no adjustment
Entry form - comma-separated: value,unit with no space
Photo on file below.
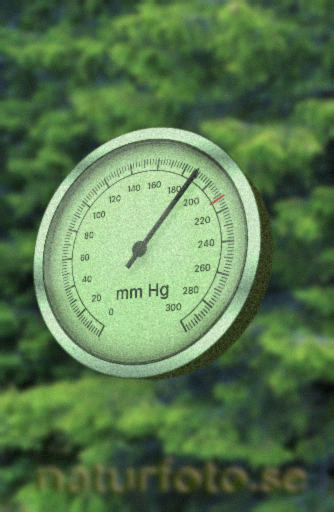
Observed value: 190,mmHg
